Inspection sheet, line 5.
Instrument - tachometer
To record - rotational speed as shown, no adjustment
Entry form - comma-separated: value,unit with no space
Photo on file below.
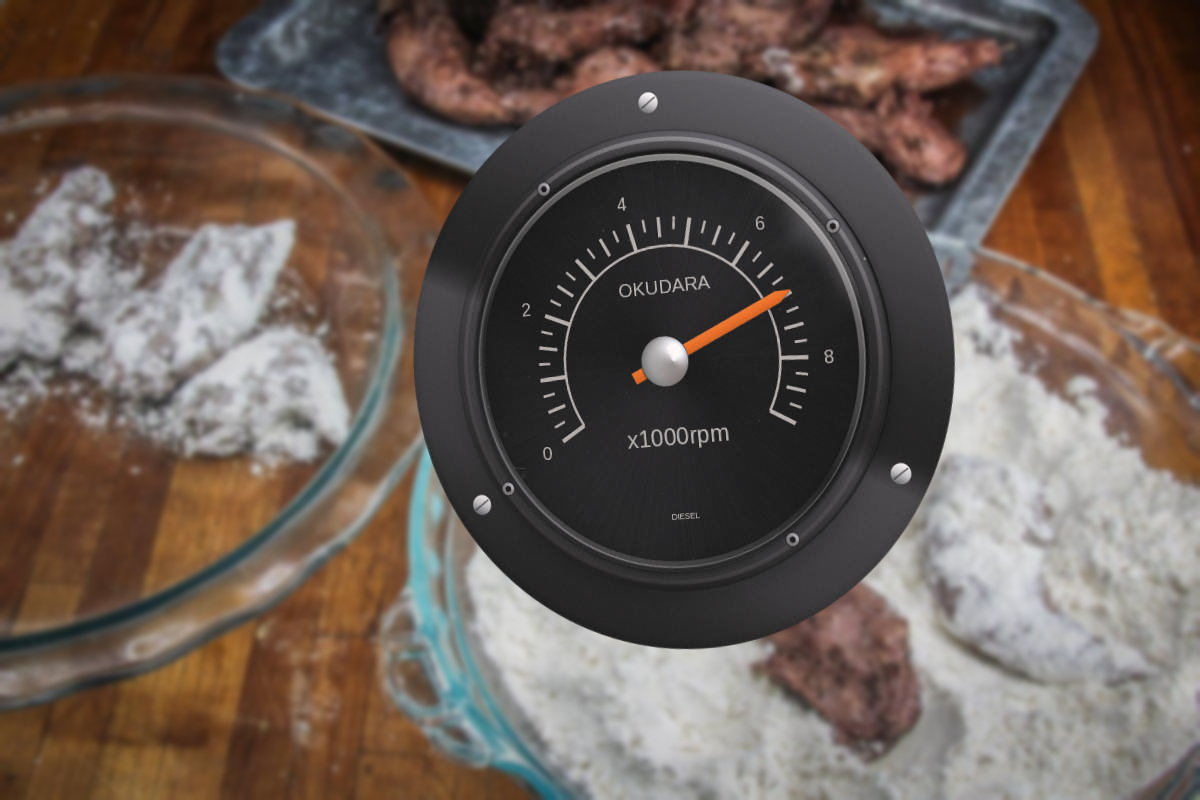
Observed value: 7000,rpm
